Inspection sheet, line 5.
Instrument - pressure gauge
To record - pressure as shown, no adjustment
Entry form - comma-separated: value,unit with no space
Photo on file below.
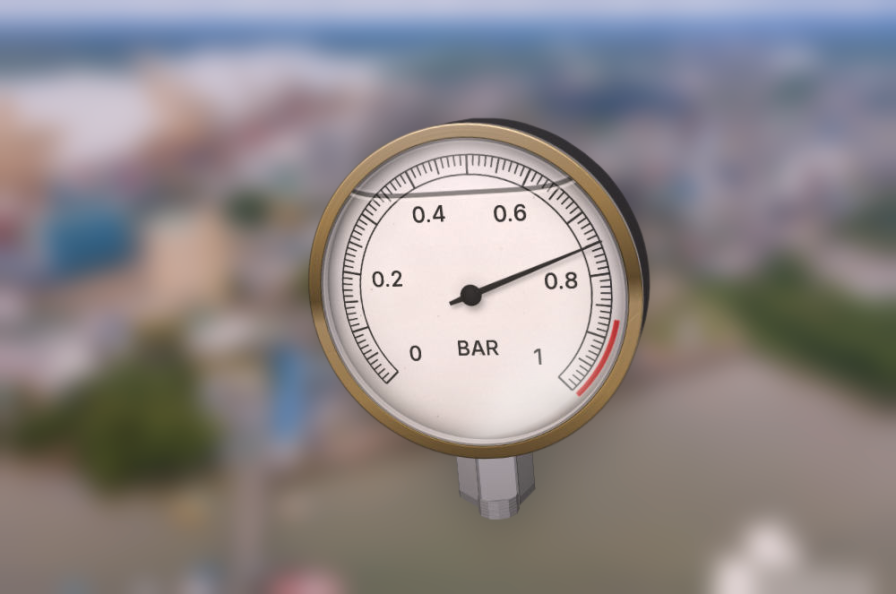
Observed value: 0.75,bar
